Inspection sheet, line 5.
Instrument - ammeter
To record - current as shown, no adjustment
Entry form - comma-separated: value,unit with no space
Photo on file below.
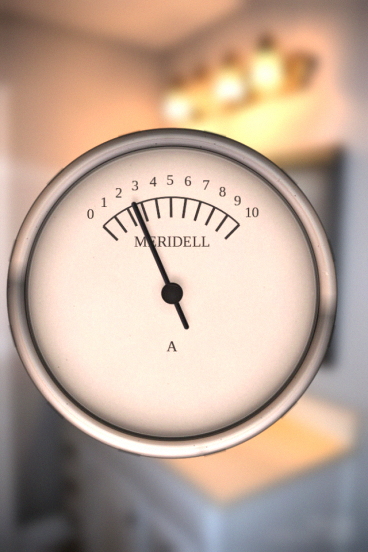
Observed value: 2.5,A
